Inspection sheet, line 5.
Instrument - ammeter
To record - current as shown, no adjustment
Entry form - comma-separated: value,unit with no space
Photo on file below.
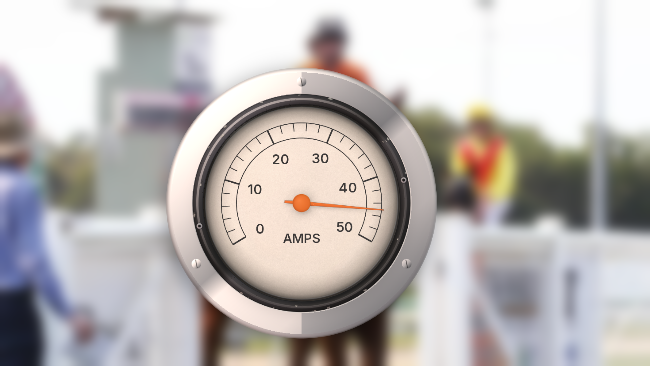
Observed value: 45,A
